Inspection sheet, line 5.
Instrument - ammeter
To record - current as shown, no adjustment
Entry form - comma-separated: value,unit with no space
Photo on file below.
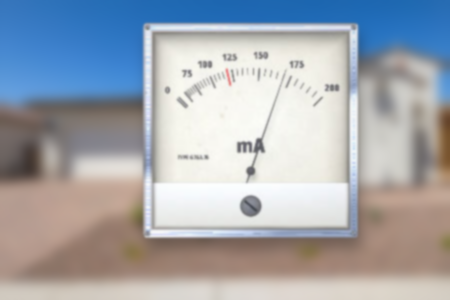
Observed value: 170,mA
